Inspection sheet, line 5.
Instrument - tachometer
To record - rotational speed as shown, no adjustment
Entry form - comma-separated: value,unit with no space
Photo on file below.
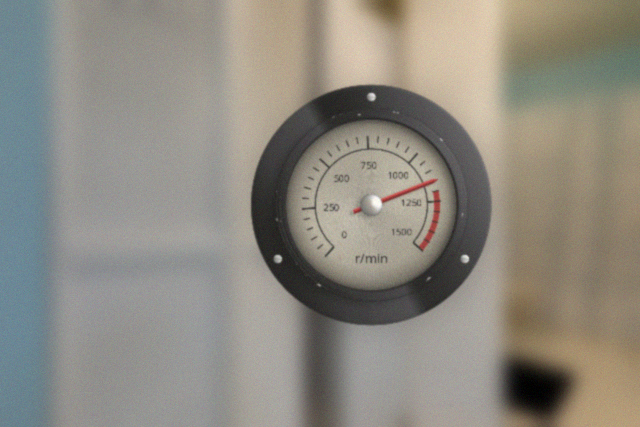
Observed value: 1150,rpm
